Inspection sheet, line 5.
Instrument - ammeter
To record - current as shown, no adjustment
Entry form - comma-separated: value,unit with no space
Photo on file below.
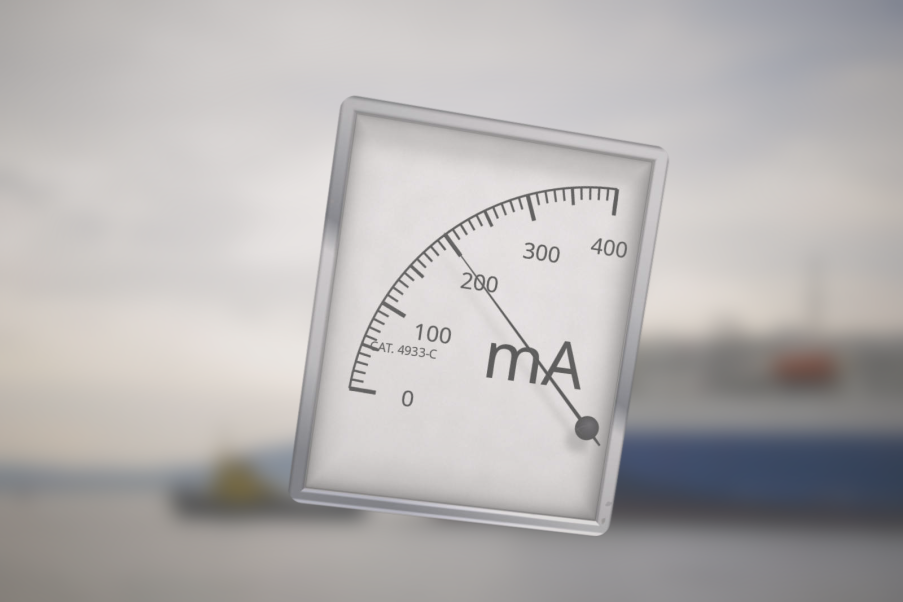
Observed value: 200,mA
